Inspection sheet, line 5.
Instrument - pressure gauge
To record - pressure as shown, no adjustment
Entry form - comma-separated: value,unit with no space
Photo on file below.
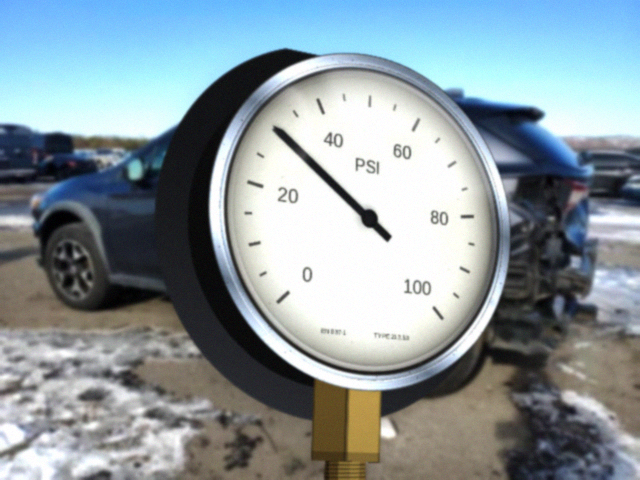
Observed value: 30,psi
